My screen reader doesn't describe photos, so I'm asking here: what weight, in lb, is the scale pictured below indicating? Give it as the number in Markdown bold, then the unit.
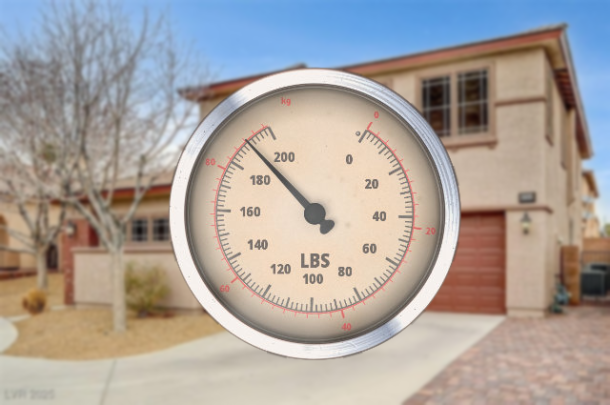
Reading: **190** lb
